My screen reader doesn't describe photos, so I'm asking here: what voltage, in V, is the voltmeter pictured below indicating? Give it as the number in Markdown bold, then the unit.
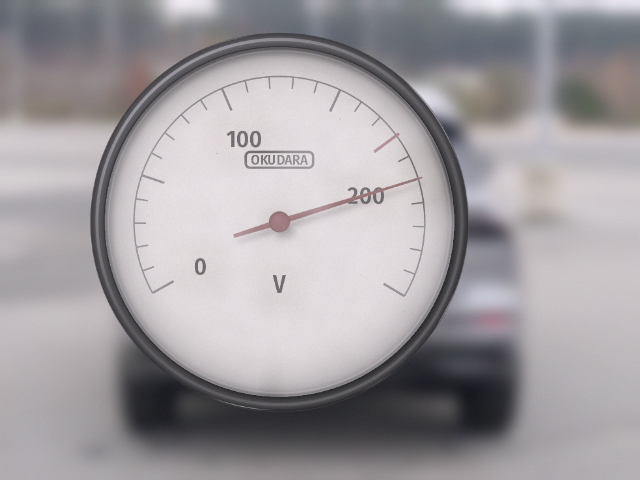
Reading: **200** V
